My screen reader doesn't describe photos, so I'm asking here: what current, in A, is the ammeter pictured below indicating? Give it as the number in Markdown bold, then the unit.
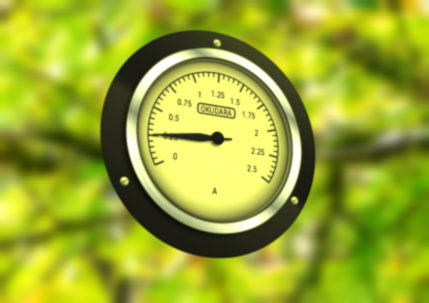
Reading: **0.25** A
